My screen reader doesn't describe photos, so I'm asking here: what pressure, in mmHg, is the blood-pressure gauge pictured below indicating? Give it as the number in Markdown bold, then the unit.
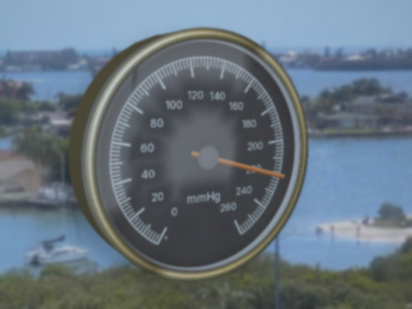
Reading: **220** mmHg
